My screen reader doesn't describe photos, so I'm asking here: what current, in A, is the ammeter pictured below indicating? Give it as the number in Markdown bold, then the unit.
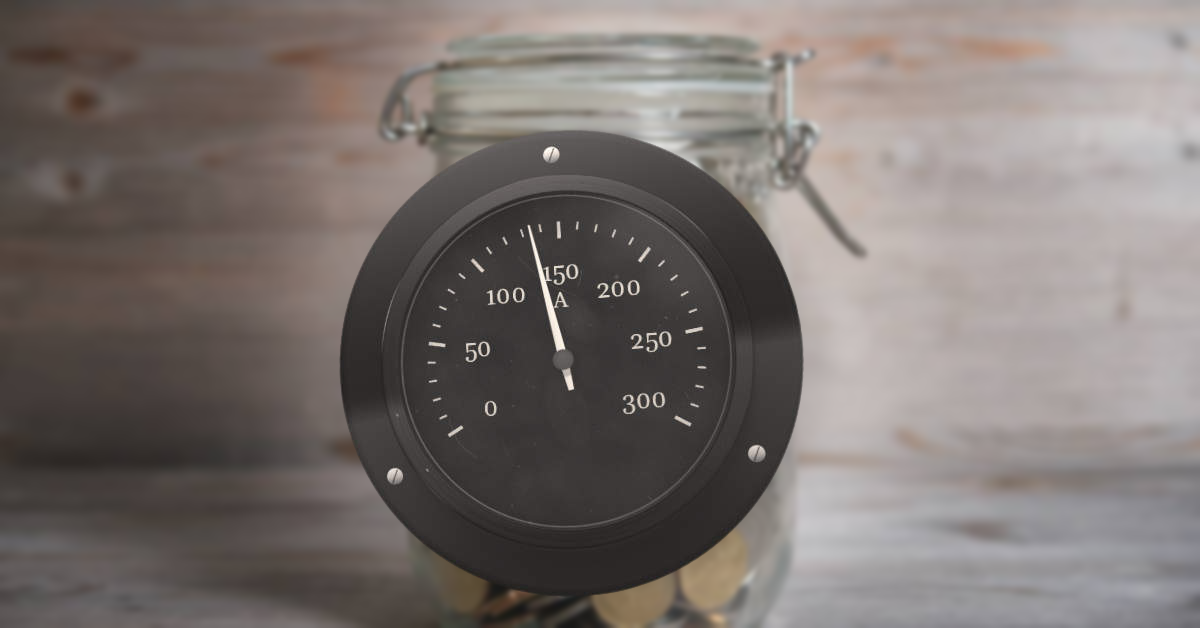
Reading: **135** A
